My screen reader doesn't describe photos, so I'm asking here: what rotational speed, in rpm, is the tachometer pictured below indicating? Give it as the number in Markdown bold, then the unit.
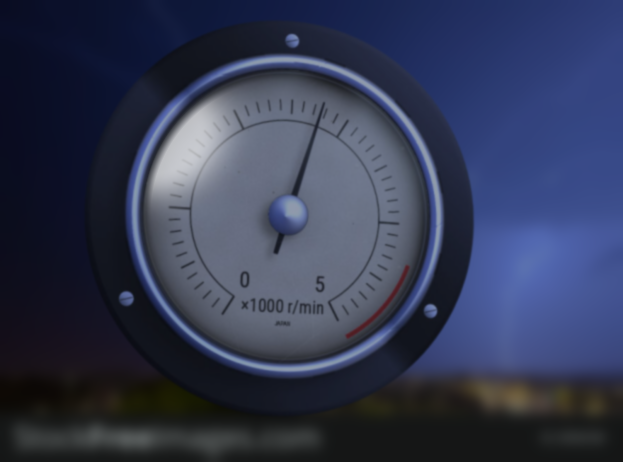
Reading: **2750** rpm
